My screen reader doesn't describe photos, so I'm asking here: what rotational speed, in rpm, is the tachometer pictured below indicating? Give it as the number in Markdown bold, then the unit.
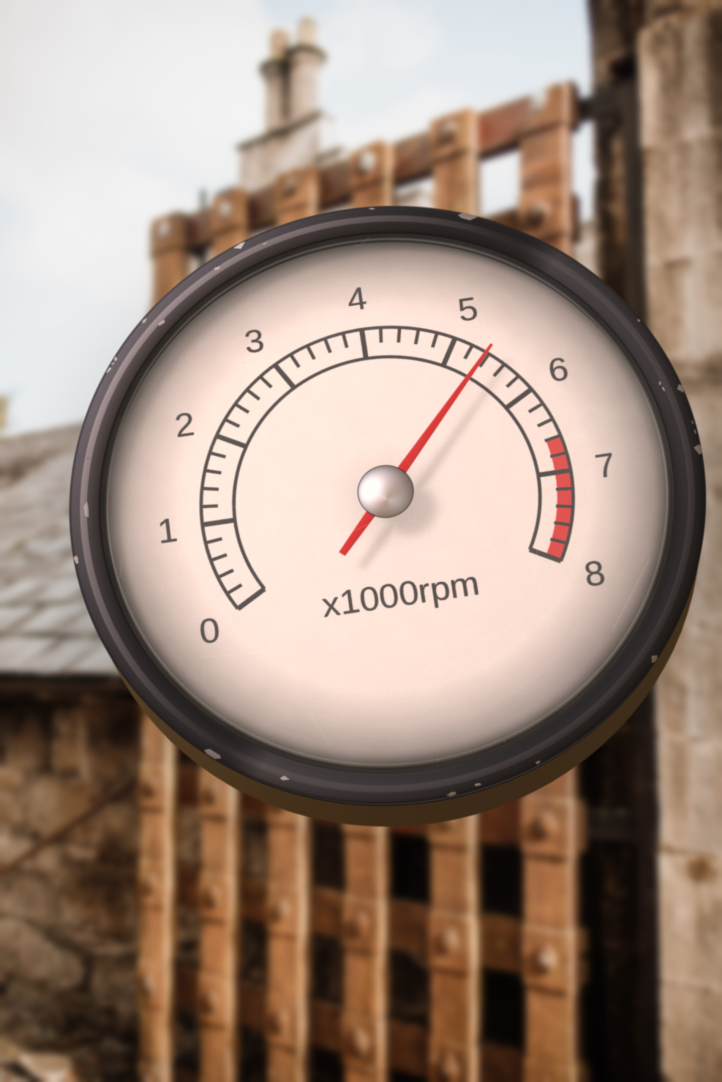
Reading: **5400** rpm
